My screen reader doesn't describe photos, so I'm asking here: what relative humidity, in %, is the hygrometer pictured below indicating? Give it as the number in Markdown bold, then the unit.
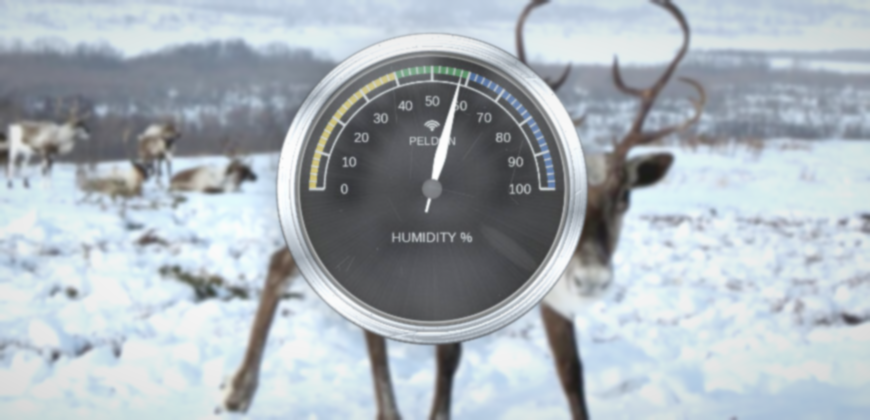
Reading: **58** %
